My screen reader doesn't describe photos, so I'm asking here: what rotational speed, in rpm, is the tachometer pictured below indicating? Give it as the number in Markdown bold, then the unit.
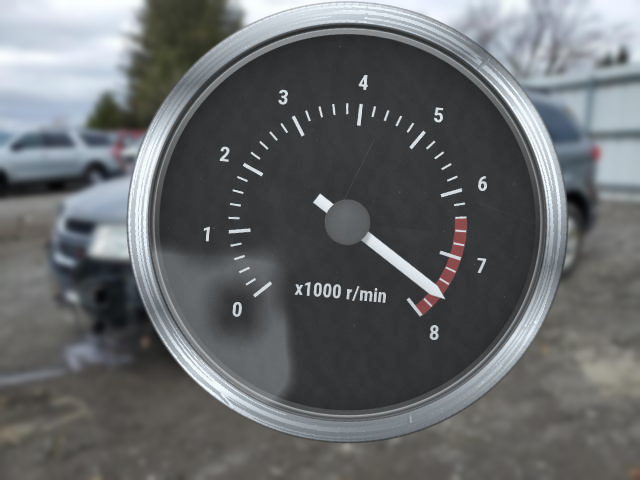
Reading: **7600** rpm
